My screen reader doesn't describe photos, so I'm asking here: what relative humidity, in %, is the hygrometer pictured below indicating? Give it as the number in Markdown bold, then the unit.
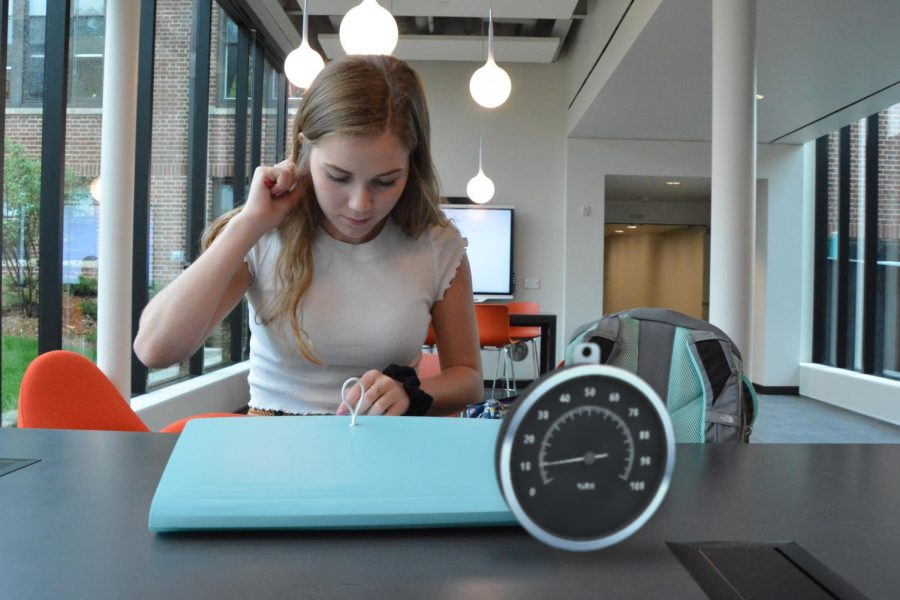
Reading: **10** %
